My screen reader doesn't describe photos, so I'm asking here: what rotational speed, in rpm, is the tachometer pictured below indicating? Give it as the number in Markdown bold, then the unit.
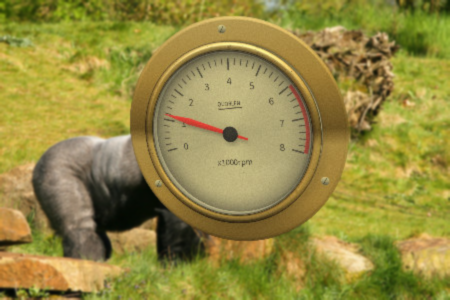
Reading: **1200** rpm
